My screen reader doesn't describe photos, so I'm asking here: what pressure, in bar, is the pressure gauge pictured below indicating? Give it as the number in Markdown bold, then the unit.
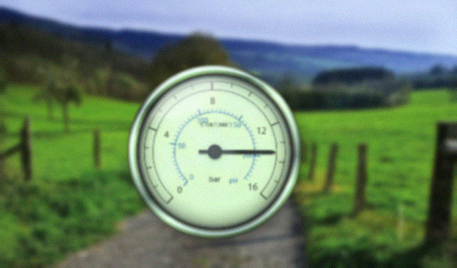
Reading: **13.5** bar
